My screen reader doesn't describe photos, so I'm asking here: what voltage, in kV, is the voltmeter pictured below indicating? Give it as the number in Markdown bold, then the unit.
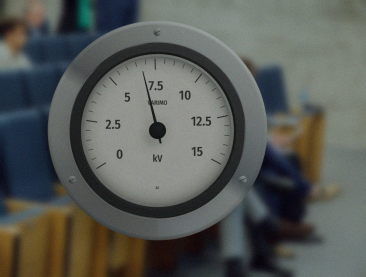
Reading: **6.75** kV
